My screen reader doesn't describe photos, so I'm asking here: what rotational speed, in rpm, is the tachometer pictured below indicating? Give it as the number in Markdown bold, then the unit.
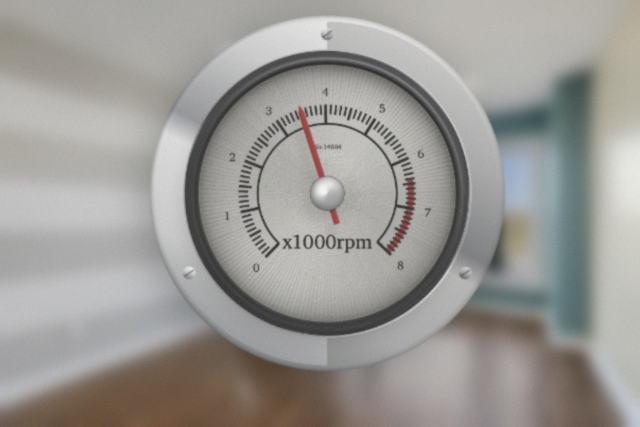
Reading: **3500** rpm
